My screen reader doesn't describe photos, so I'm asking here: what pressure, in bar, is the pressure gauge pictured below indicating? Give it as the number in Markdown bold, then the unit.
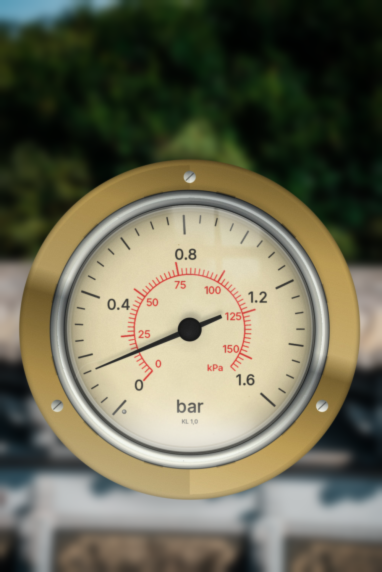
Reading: **0.15** bar
